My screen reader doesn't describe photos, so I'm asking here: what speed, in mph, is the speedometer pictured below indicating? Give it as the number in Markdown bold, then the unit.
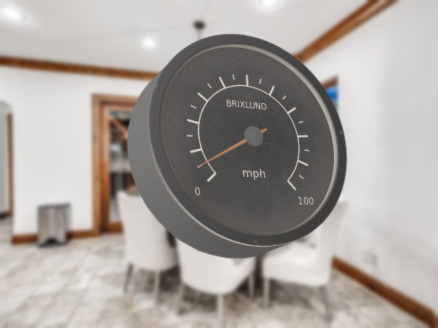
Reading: **5** mph
